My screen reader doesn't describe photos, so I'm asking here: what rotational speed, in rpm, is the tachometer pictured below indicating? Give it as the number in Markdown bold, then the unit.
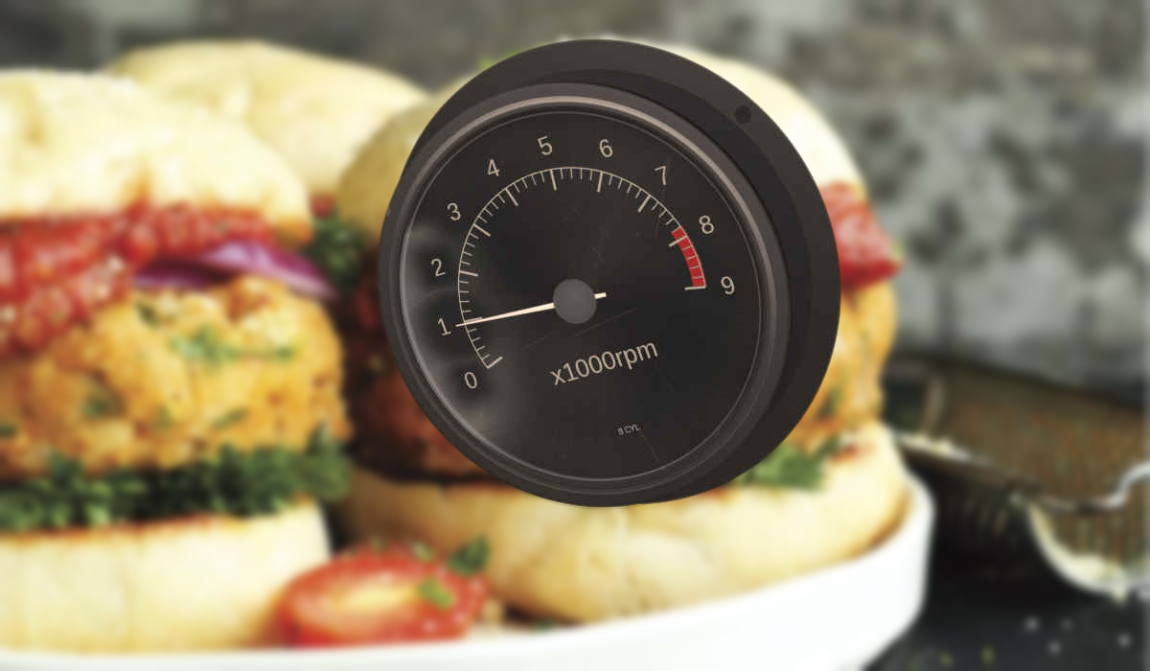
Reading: **1000** rpm
